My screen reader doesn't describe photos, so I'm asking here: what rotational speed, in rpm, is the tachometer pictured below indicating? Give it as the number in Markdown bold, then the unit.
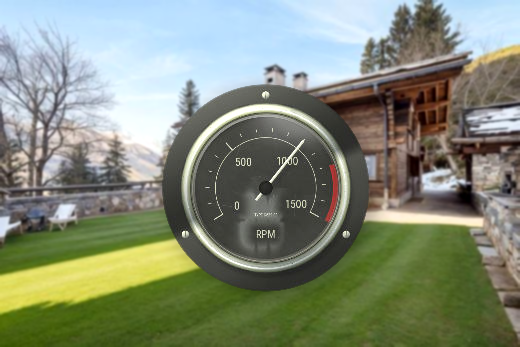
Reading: **1000** rpm
